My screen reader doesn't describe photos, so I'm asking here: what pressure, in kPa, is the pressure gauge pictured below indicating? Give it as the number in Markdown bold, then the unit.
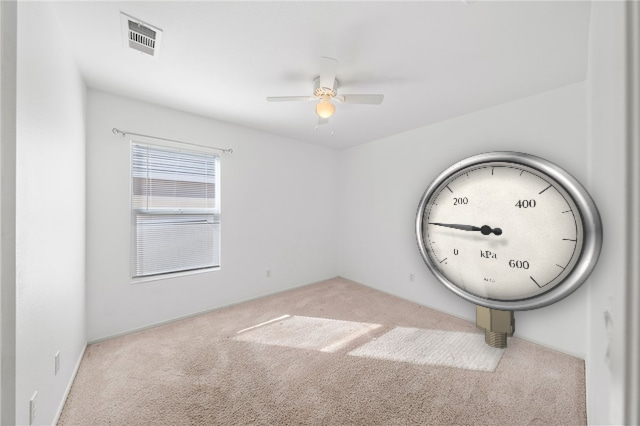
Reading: **100** kPa
